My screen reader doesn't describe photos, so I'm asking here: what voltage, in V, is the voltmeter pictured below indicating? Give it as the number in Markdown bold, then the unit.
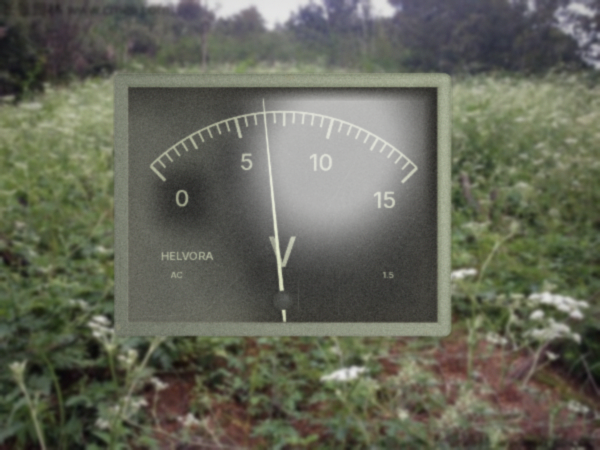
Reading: **6.5** V
